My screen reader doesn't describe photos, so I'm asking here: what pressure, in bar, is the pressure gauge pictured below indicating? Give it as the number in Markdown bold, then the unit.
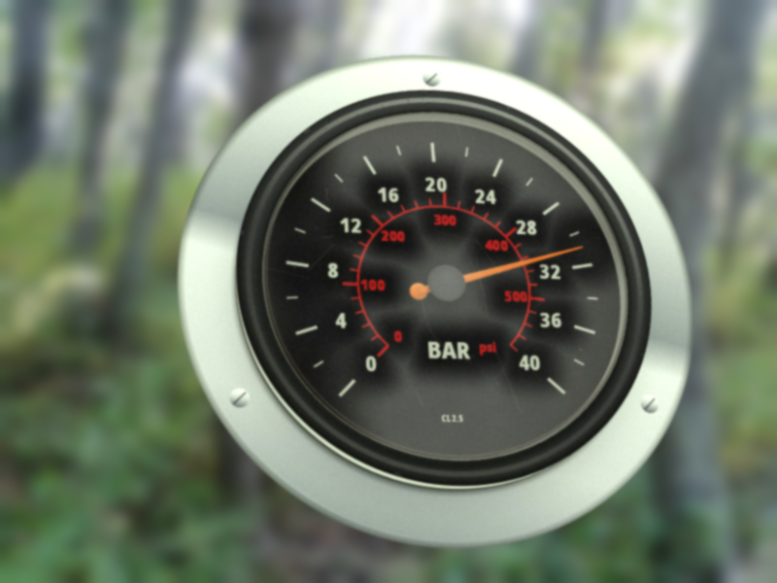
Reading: **31** bar
